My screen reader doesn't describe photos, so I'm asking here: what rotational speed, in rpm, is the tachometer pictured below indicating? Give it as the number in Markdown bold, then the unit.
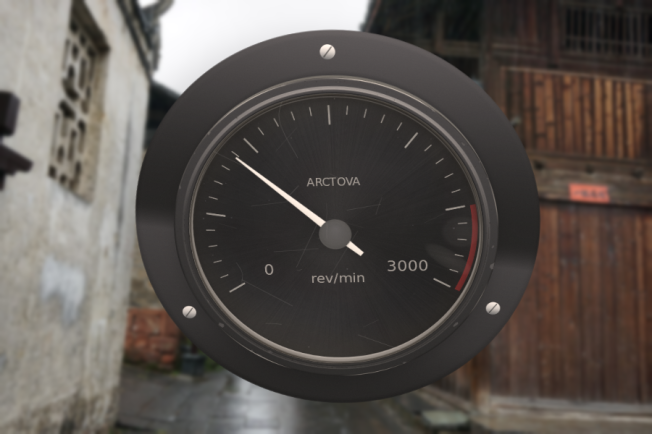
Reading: **900** rpm
